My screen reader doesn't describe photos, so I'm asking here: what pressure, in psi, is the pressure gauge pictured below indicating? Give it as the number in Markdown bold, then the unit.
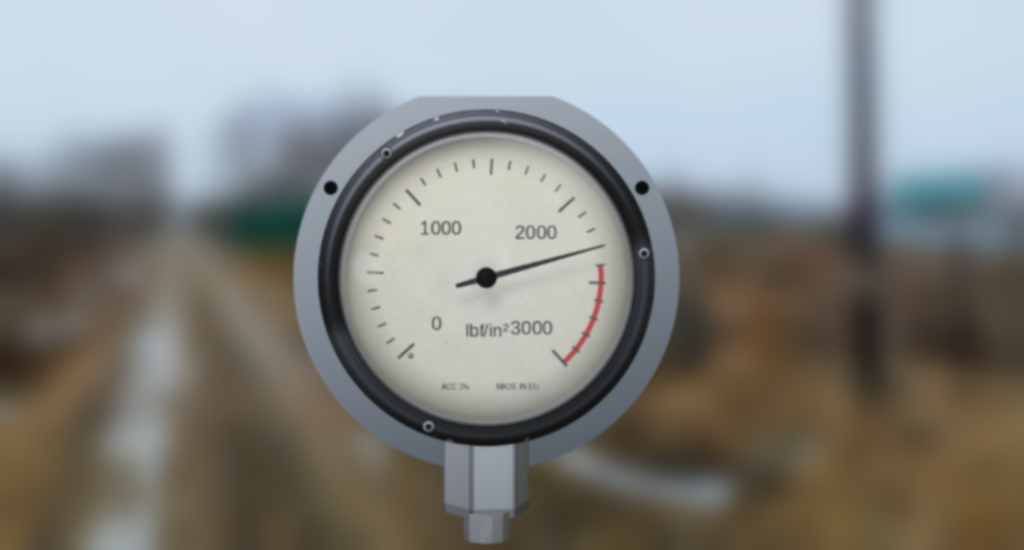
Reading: **2300** psi
